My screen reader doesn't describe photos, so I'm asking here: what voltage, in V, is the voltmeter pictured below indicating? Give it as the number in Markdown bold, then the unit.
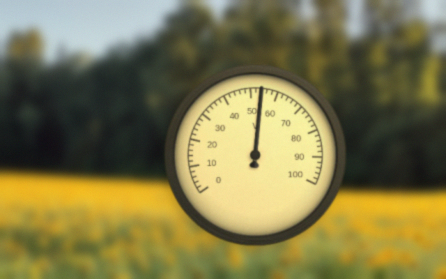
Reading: **54** V
